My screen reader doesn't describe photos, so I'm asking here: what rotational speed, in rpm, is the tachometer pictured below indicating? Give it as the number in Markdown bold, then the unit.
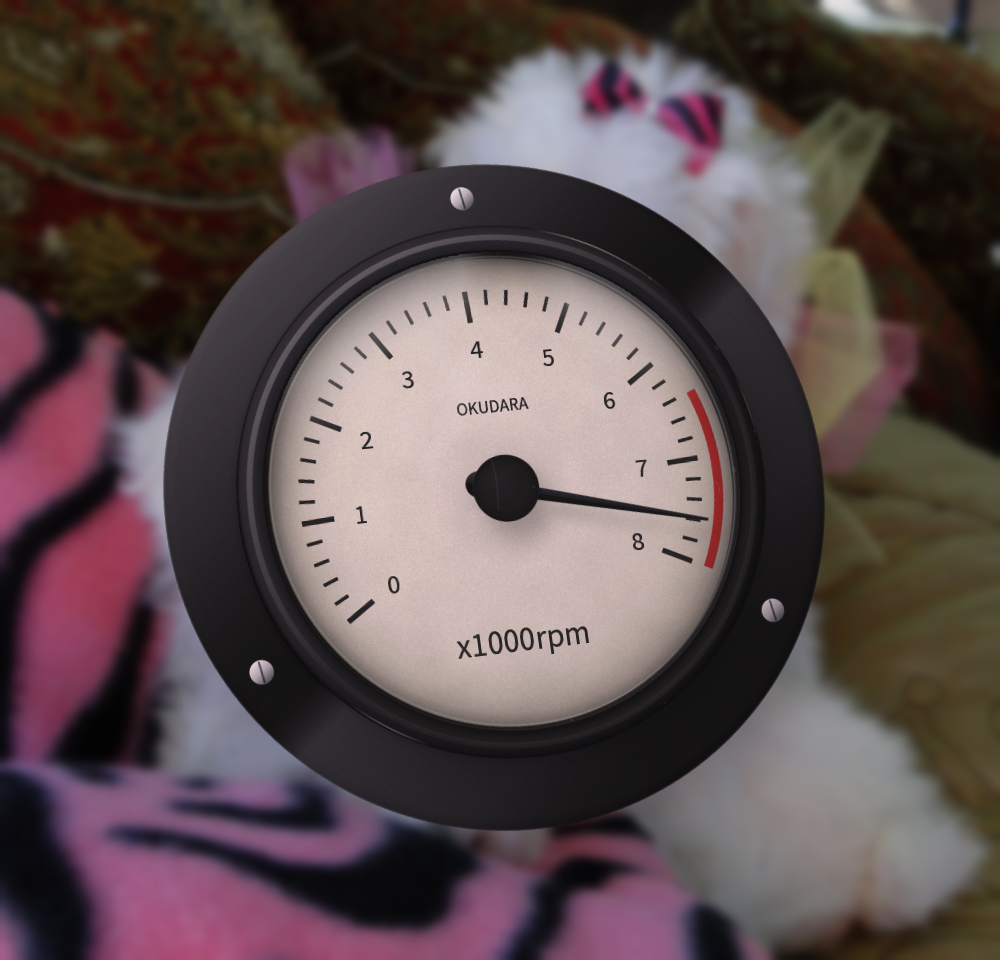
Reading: **7600** rpm
